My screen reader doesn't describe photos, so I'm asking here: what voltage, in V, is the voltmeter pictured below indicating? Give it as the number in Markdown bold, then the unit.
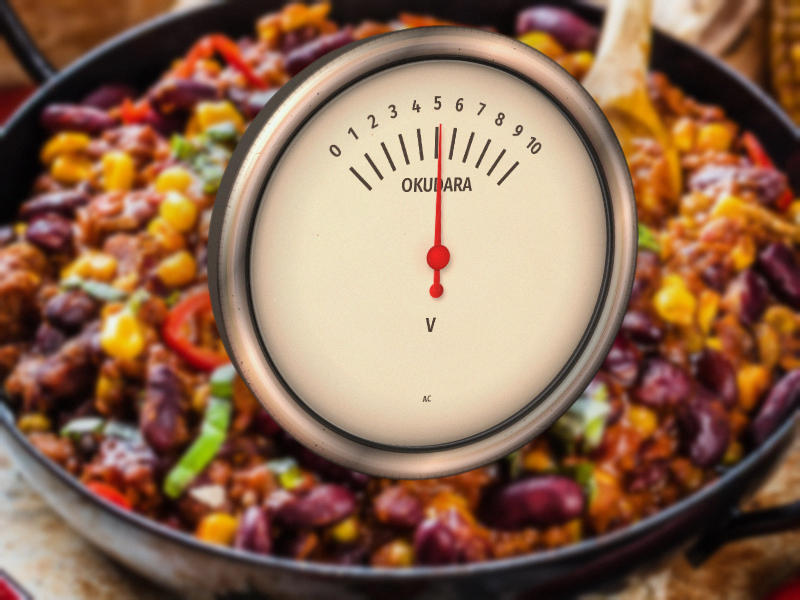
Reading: **5** V
